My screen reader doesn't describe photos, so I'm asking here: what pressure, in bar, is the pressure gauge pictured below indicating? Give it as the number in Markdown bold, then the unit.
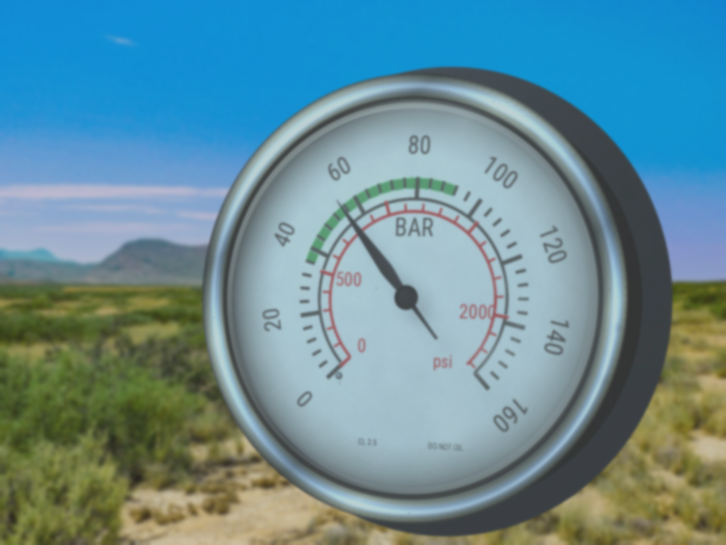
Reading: **56** bar
